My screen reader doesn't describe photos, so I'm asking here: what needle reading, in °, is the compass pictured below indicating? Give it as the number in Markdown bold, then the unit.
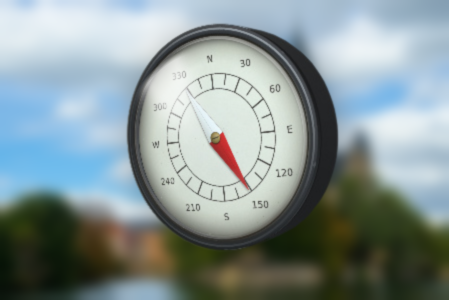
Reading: **150** °
